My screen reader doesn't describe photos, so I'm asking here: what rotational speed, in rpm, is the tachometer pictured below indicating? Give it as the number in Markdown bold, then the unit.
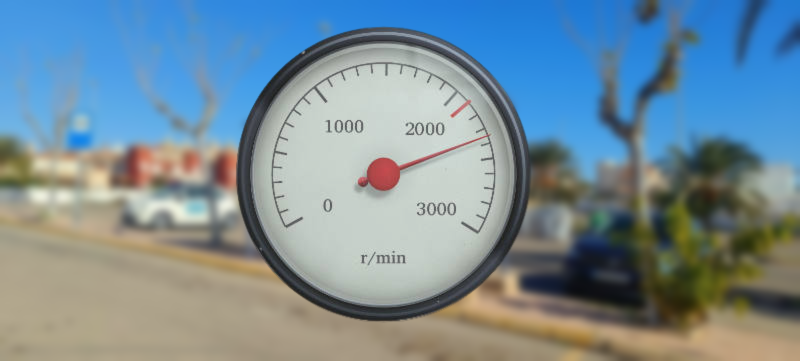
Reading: **2350** rpm
